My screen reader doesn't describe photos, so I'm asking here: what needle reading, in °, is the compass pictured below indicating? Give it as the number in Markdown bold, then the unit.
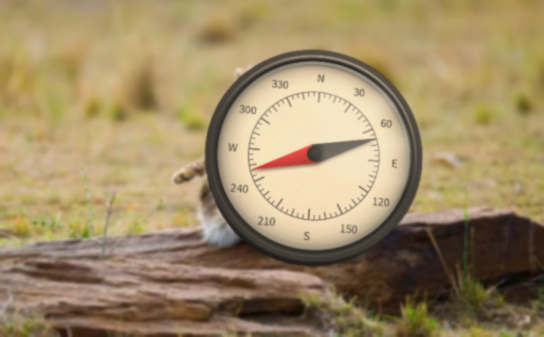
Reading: **250** °
